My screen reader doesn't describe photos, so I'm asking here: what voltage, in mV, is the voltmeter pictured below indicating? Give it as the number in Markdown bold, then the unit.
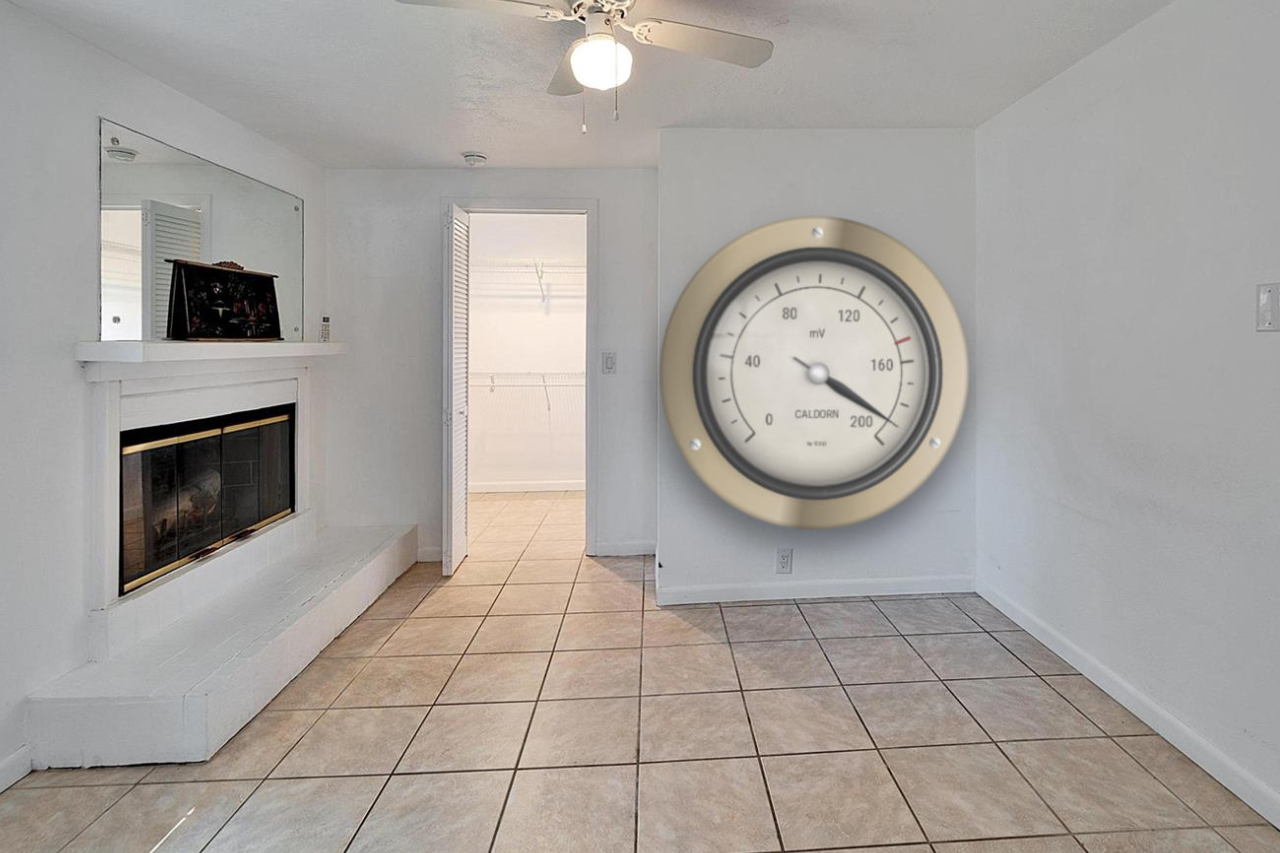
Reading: **190** mV
